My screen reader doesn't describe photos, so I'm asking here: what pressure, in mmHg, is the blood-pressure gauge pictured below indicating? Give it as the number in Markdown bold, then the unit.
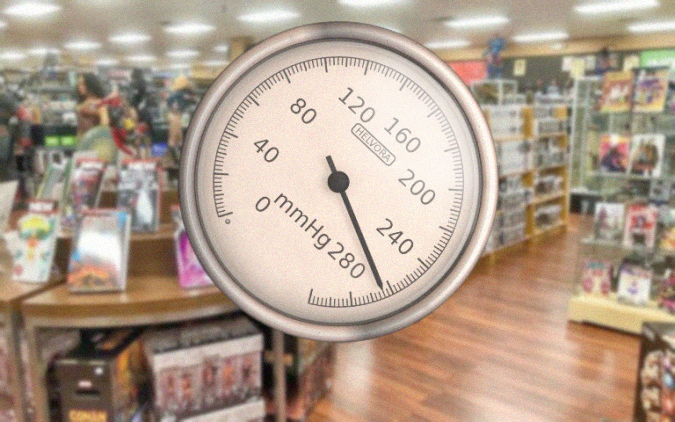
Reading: **264** mmHg
